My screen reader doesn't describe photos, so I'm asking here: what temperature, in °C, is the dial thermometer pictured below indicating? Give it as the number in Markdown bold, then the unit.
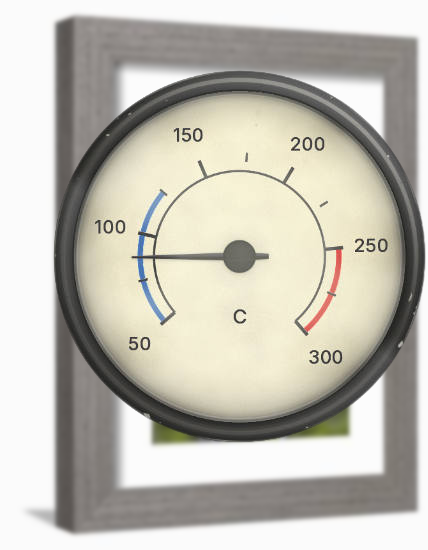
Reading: **87.5** °C
